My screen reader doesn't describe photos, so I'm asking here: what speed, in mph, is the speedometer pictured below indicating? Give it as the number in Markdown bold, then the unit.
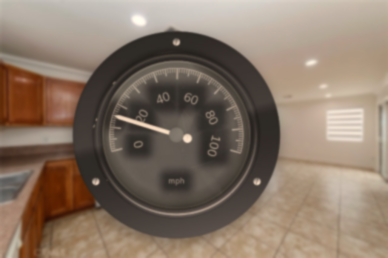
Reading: **15** mph
